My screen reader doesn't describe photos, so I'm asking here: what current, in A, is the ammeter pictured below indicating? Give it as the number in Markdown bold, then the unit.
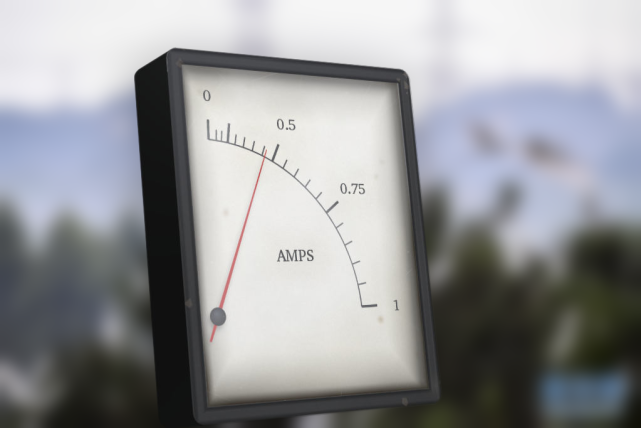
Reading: **0.45** A
